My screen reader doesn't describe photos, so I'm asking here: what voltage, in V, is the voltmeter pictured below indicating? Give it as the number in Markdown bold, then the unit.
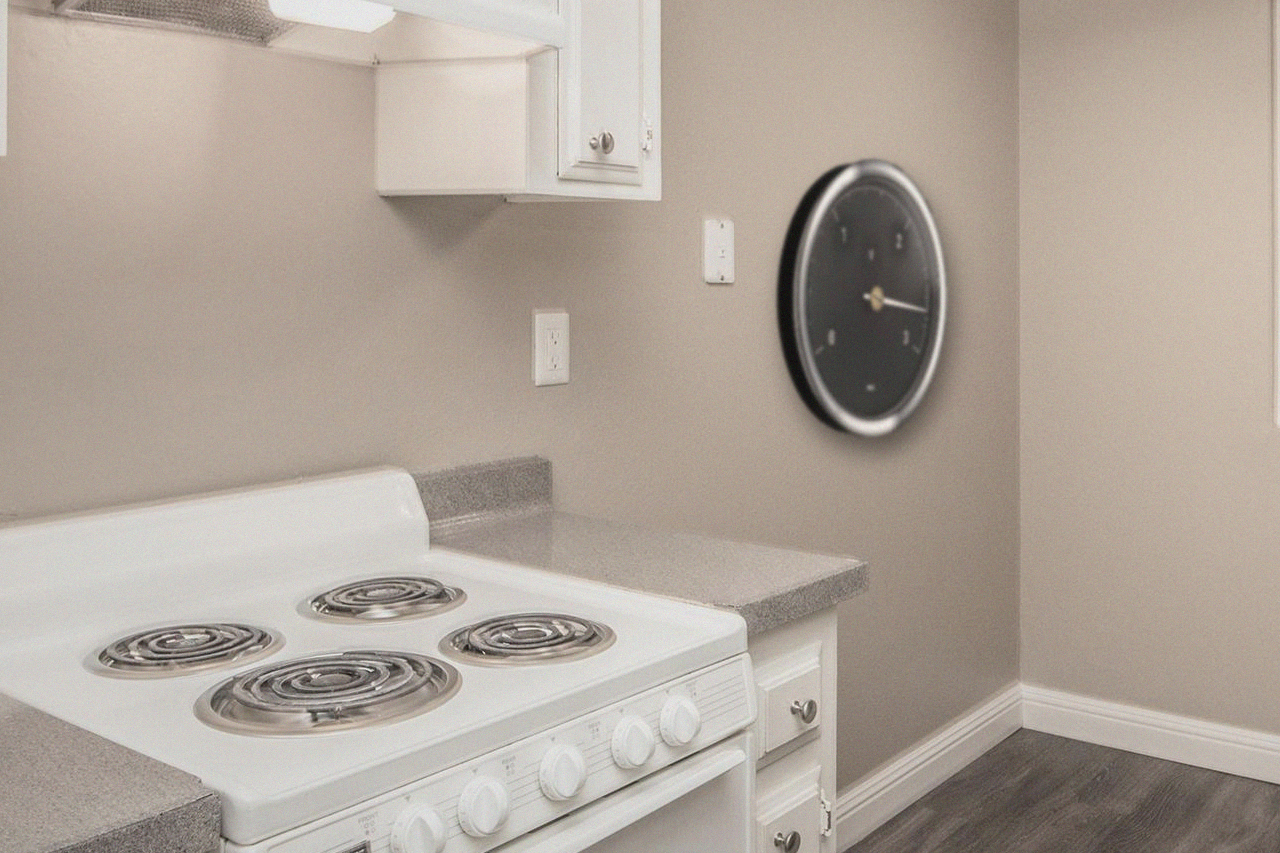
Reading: **2.7** V
